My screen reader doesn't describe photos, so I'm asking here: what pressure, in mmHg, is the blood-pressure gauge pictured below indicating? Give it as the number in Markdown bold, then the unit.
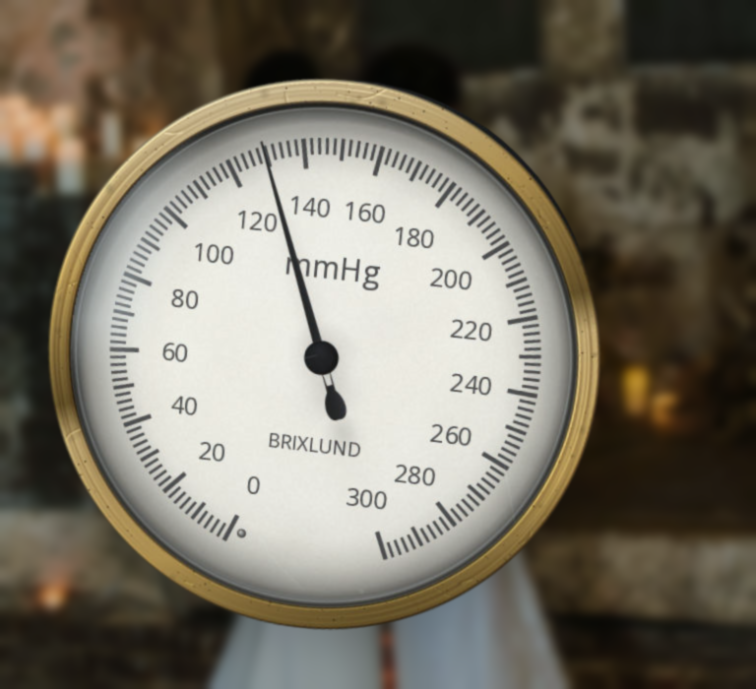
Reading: **130** mmHg
